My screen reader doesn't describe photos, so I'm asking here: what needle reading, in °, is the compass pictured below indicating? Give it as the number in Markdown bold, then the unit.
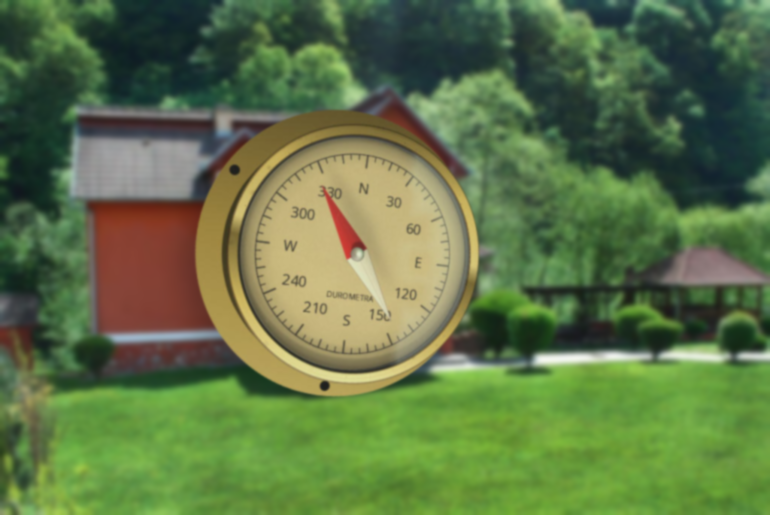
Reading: **325** °
